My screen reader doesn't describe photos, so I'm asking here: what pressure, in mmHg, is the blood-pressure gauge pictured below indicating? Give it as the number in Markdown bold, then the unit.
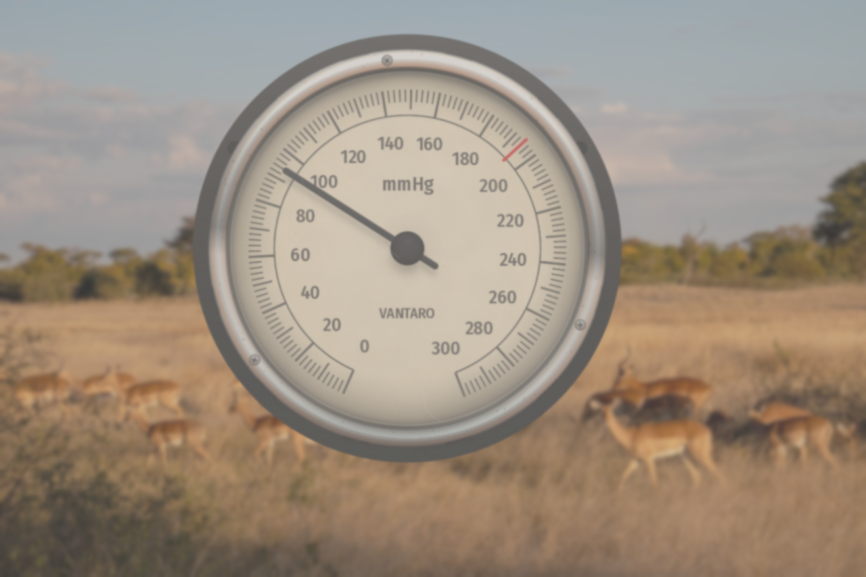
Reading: **94** mmHg
